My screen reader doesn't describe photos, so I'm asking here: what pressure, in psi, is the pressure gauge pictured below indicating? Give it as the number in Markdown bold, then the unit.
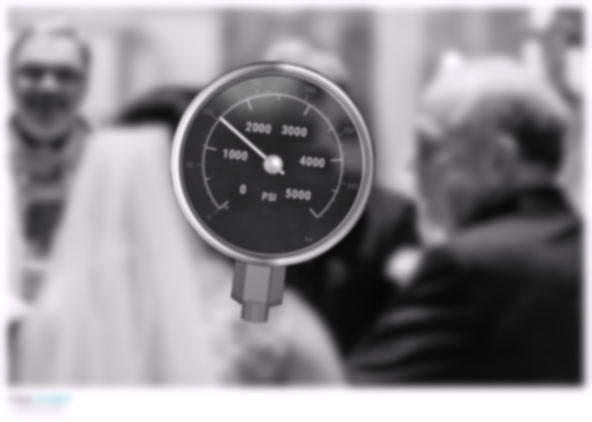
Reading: **1500** psi
